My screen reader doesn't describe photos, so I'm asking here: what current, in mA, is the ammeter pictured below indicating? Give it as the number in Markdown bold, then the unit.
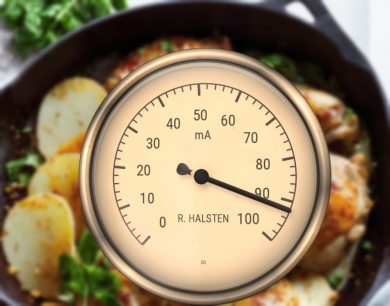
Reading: **92** mA
